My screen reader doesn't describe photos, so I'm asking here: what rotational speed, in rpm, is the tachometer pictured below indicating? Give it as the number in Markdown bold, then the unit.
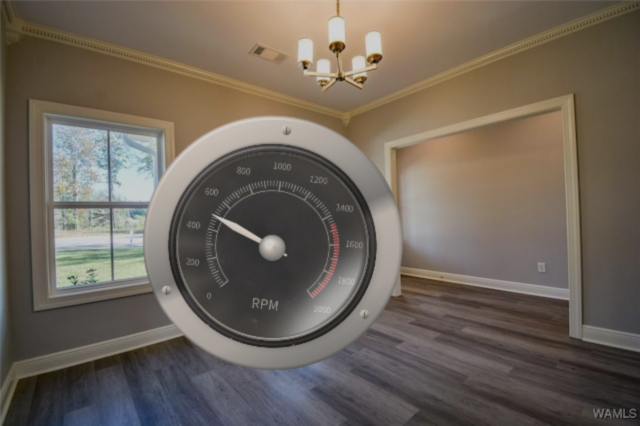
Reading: **500** rpm
